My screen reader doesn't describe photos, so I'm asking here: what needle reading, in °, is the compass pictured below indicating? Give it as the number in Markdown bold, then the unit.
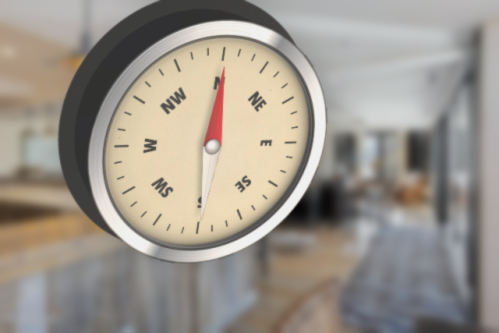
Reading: **0** °
